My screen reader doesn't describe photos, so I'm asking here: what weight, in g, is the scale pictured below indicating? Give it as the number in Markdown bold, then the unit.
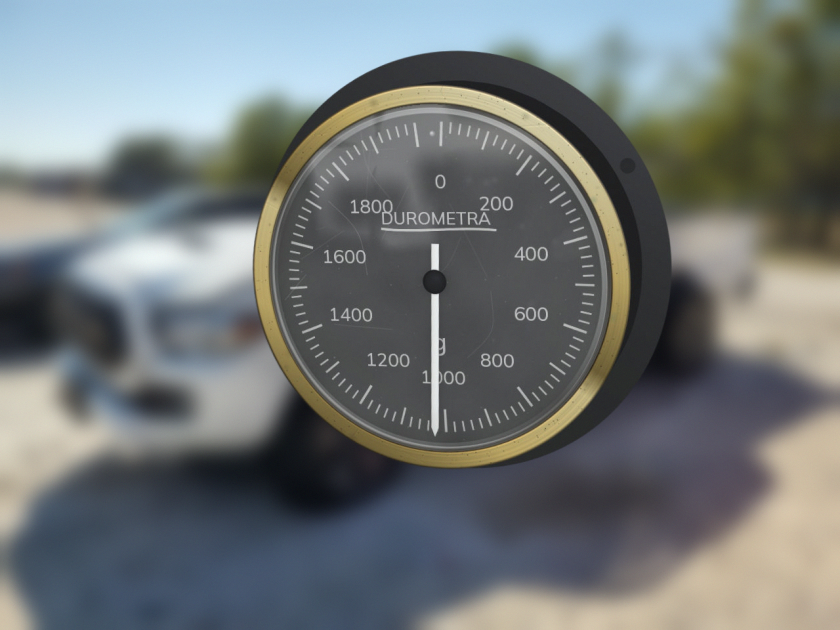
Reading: **1020** g
